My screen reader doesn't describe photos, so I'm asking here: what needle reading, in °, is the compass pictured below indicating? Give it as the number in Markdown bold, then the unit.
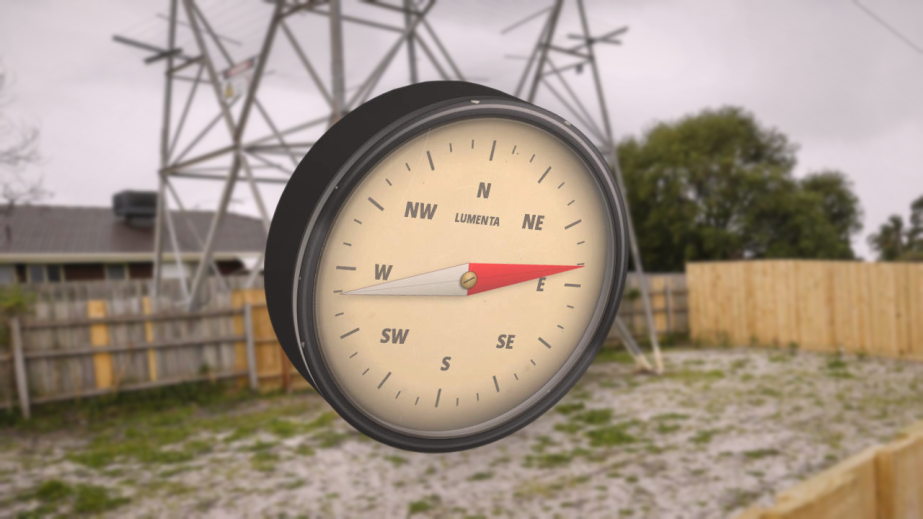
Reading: **80** °
